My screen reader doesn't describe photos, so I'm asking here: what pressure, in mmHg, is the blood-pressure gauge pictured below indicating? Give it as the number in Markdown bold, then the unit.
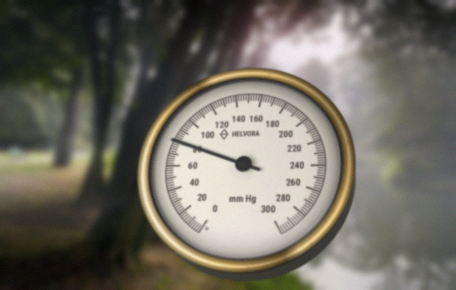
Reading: **80** mmHg
